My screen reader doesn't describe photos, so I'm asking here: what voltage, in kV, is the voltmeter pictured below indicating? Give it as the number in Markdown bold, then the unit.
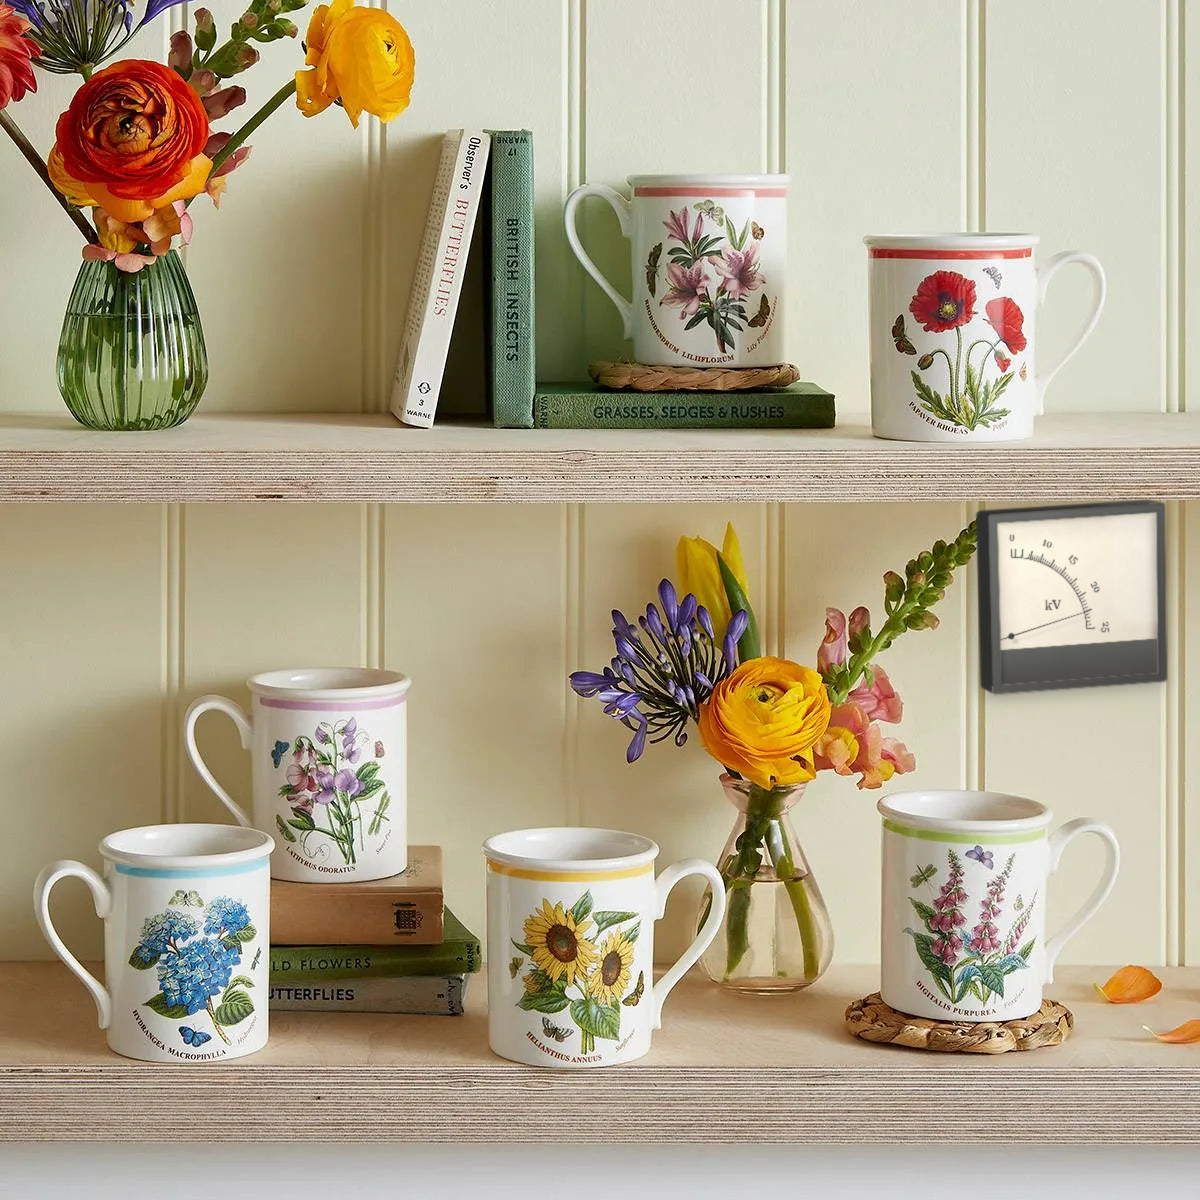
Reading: **22.5** kV
